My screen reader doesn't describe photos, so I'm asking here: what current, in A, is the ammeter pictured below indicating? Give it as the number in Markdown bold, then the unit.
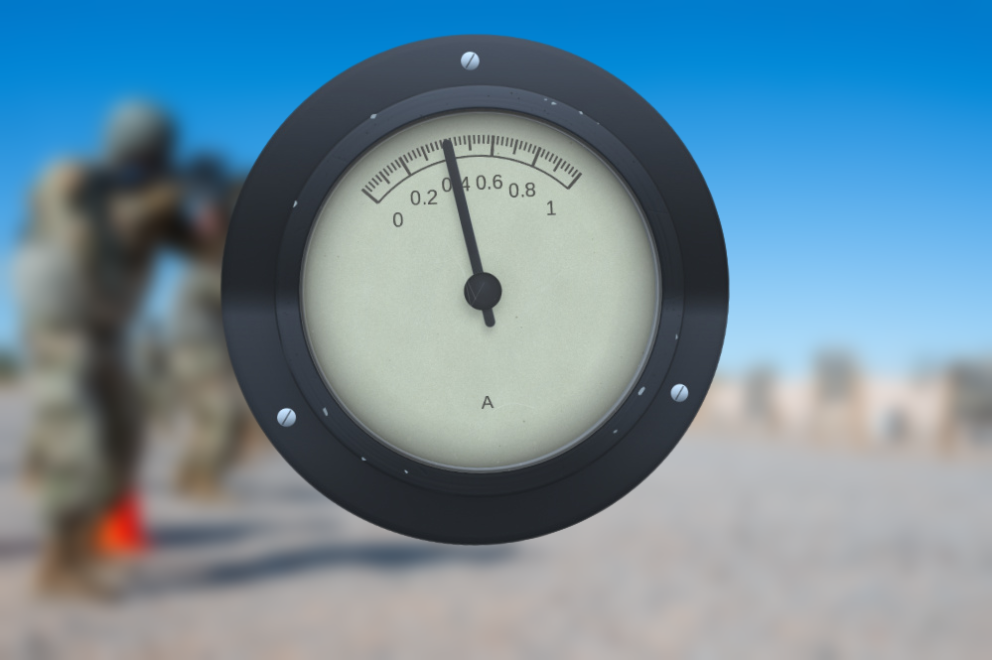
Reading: **0.4** A
